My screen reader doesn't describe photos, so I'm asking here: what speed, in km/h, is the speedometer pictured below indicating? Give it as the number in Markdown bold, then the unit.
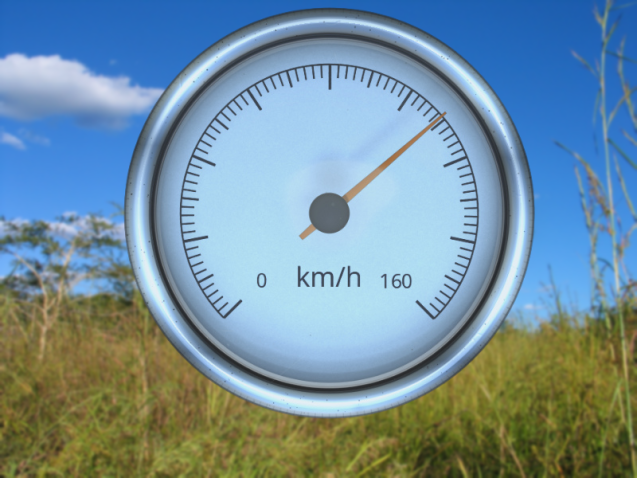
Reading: **109** km/h
